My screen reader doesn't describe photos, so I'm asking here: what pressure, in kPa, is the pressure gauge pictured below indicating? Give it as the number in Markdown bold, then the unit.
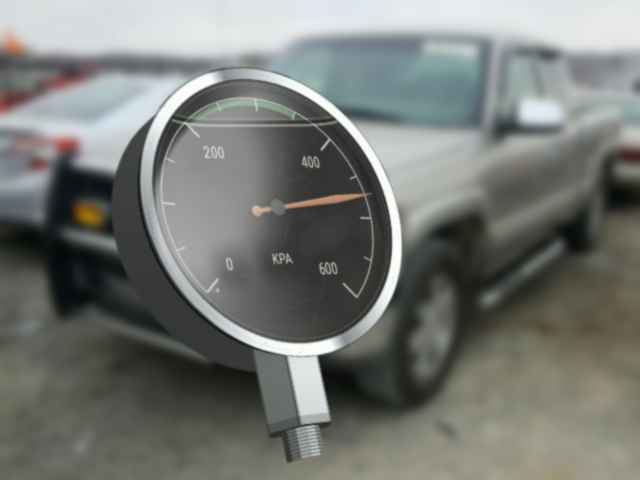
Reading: **475** kPa
